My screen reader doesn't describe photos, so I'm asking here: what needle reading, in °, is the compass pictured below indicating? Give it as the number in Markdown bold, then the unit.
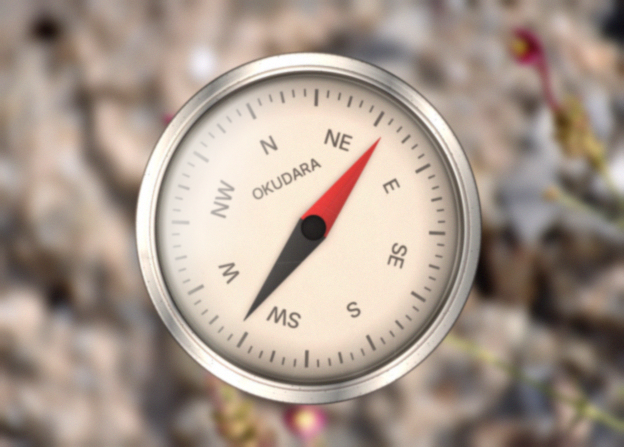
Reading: **65** °
